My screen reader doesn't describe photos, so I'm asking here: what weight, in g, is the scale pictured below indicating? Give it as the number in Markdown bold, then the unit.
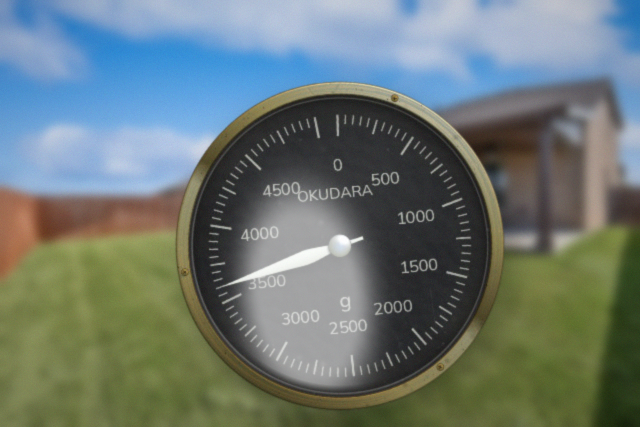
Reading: **3600** g
